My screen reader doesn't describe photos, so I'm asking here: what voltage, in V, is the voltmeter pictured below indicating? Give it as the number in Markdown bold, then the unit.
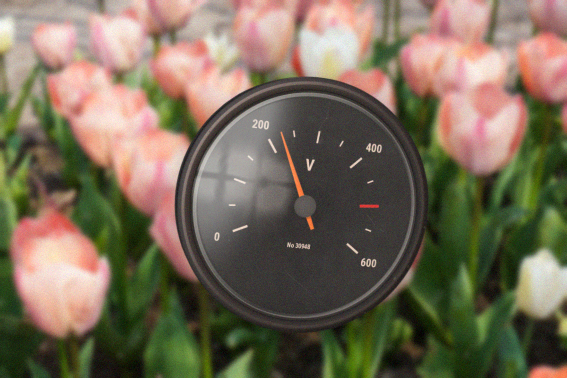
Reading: **225** V
